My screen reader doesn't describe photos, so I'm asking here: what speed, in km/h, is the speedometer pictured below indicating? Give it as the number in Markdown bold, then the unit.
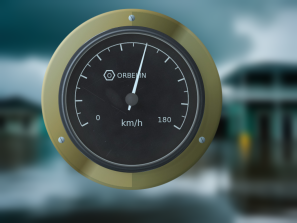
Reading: **100** km/h
